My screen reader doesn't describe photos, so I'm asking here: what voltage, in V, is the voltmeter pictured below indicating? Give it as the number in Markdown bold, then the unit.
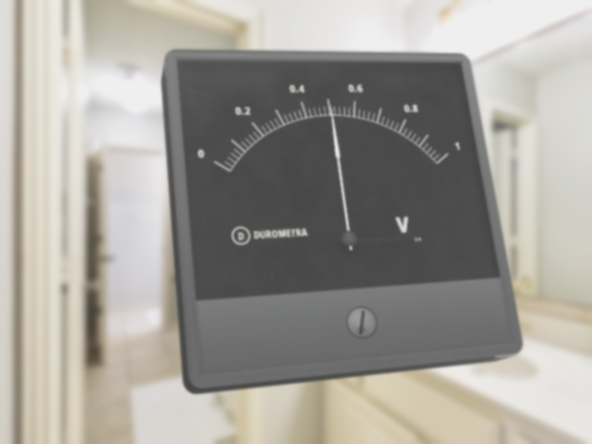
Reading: **0.5** V
